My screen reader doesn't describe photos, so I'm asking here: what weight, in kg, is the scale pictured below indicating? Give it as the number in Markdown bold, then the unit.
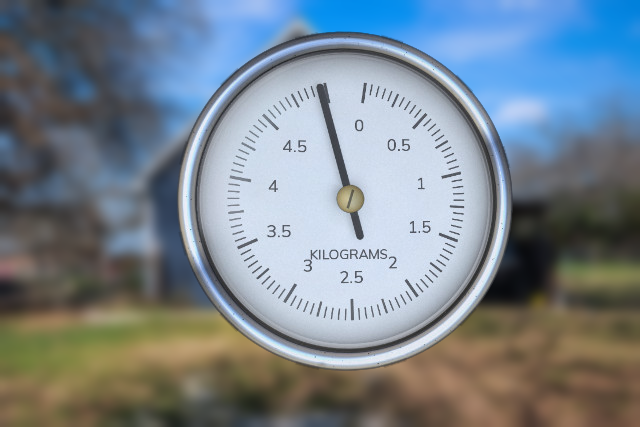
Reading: **4.95** kg
